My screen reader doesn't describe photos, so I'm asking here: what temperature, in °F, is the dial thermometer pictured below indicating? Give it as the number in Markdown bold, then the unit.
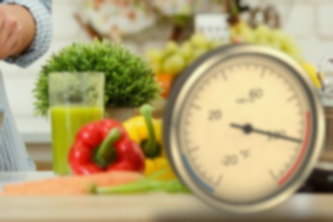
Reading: **100** °F
